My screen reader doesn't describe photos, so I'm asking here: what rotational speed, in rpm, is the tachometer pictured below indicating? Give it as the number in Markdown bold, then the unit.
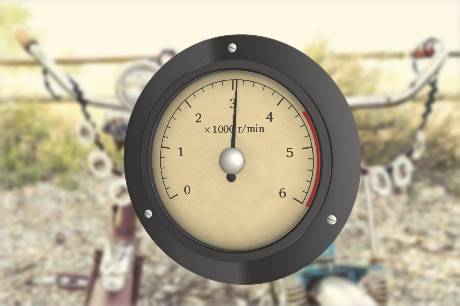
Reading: **3100** rpm
